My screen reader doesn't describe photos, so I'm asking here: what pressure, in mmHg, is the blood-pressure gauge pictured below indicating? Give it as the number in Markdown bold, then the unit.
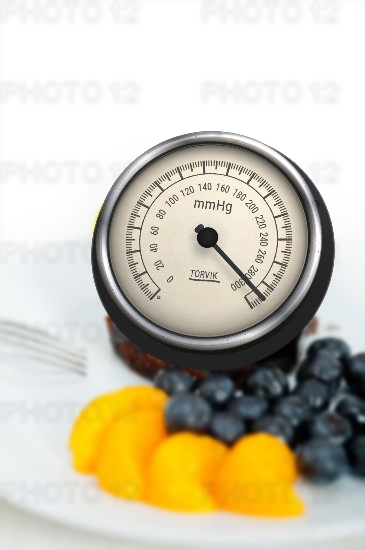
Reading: **290** mmHg
